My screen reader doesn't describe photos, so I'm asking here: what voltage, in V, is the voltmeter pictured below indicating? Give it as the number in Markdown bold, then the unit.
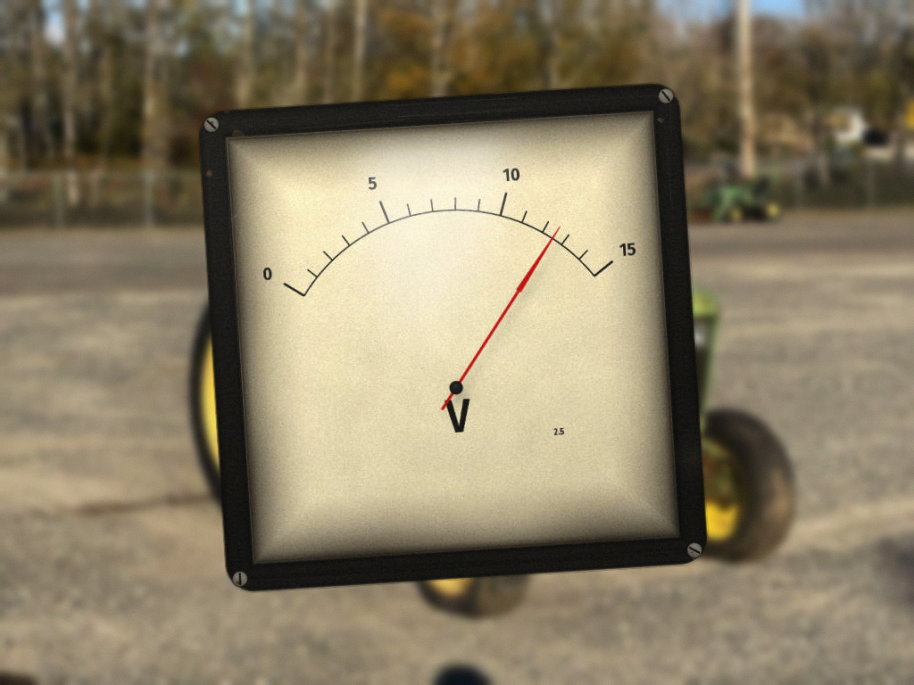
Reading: **12.5** V
